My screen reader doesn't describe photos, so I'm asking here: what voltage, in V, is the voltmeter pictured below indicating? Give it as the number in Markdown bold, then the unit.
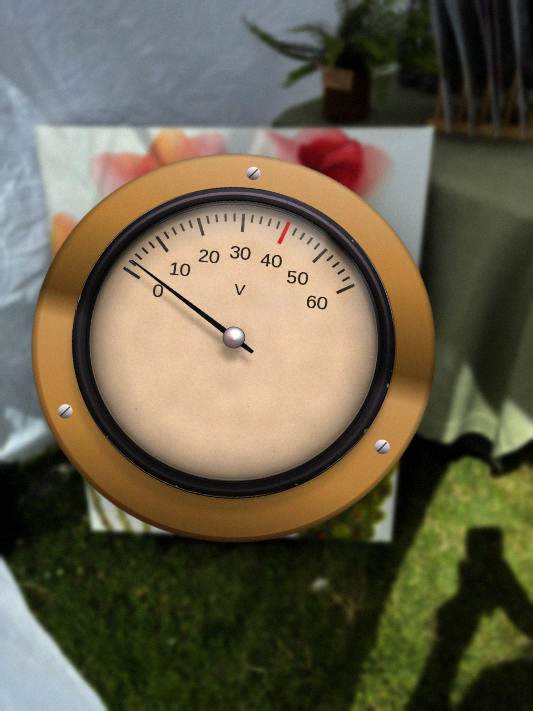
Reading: **2** V
